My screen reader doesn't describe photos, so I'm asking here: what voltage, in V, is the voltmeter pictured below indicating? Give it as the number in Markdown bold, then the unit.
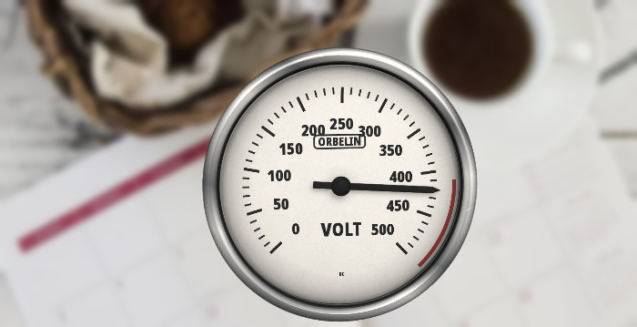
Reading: **420** V
